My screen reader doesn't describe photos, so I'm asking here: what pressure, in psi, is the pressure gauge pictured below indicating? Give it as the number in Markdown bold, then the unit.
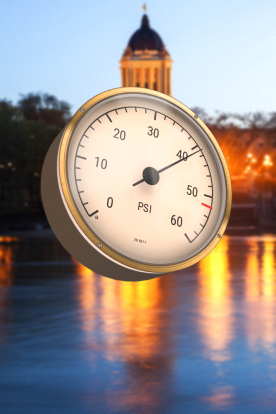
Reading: **41** psi
